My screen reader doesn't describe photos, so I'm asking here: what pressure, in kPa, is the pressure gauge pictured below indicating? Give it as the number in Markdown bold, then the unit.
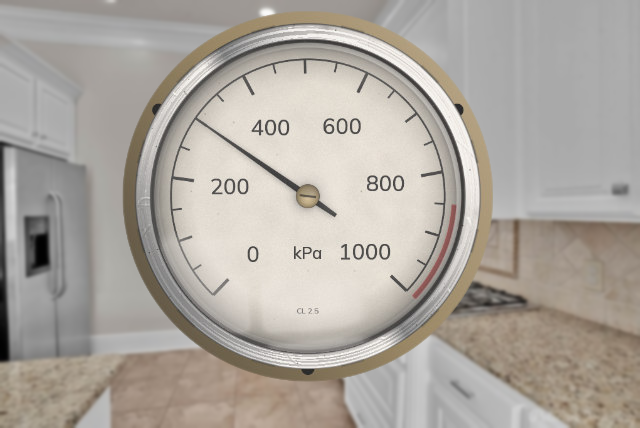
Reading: **300** kPa
